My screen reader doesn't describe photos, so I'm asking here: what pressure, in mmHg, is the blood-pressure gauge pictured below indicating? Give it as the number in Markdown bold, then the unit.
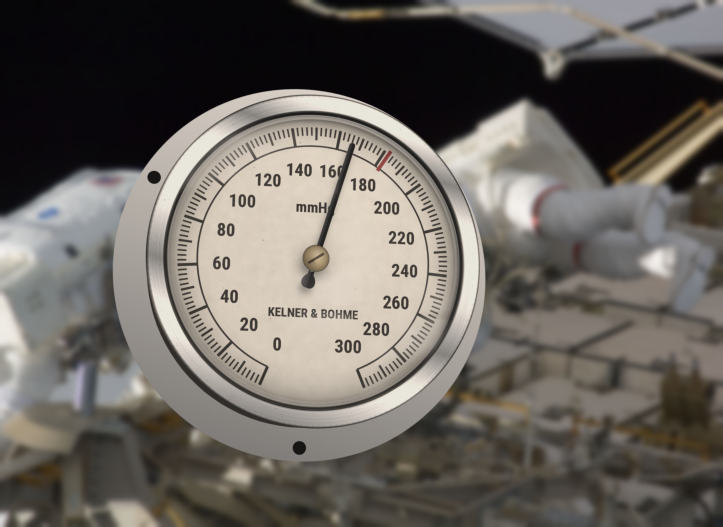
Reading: **166** mmHg
